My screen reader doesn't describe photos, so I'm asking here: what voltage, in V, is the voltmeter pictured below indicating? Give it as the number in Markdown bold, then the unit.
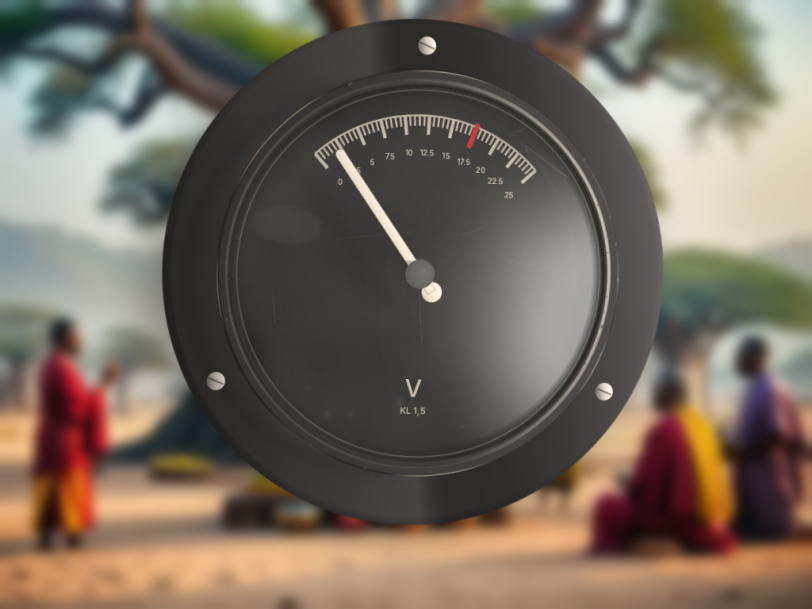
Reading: **2** V
